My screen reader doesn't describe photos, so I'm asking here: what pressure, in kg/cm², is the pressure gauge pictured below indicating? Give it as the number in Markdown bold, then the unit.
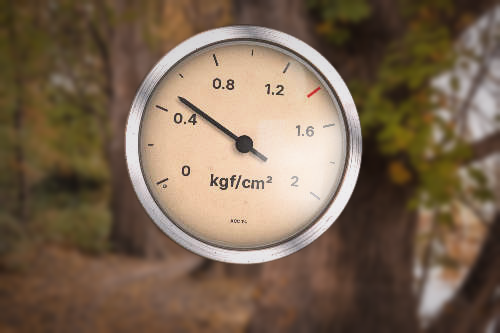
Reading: **0.5** kg/cm²
